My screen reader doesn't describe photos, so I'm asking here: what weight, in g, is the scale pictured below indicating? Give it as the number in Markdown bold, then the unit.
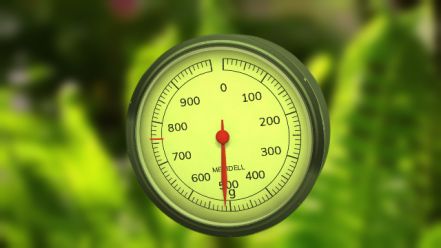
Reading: **510** g
